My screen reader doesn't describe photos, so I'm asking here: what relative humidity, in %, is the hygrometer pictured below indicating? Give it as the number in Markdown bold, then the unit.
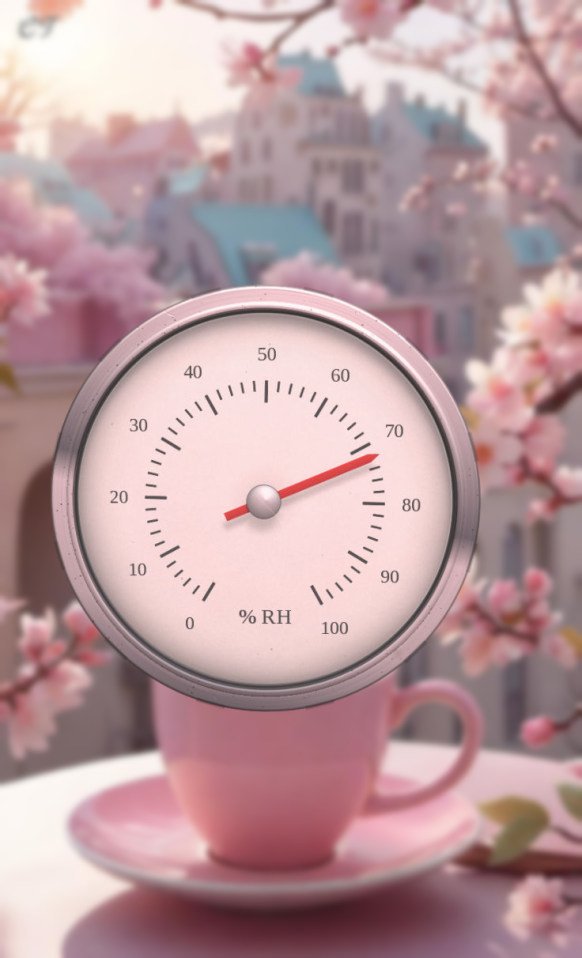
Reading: **72** %
